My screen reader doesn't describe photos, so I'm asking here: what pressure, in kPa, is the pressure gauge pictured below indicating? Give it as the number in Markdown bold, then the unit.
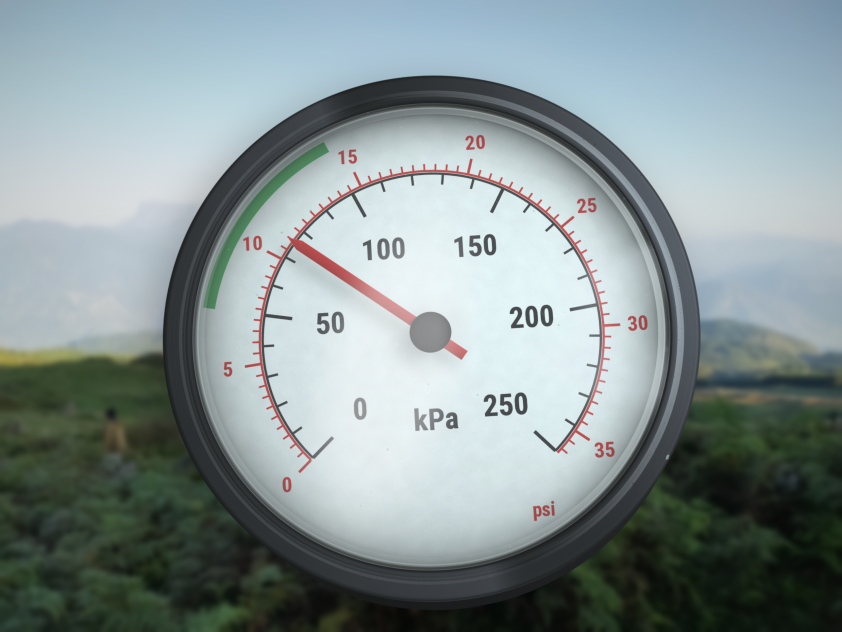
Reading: **75** kPa
